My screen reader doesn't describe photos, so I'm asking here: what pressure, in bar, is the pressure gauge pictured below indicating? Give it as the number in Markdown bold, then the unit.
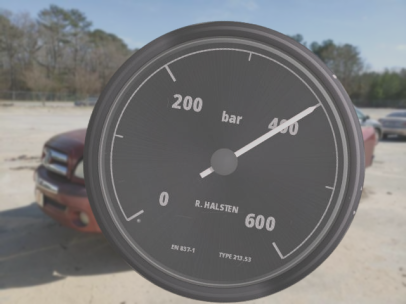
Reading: **400** bar
